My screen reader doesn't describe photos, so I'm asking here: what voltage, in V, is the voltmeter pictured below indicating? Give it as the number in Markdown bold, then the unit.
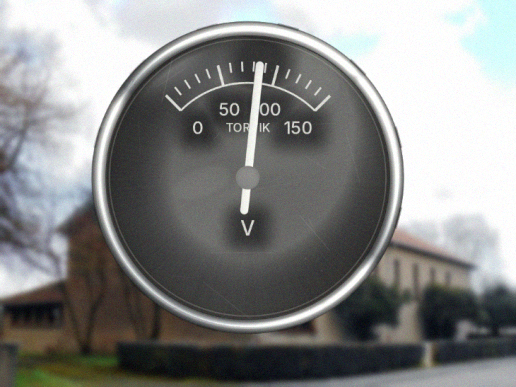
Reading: **85** V
